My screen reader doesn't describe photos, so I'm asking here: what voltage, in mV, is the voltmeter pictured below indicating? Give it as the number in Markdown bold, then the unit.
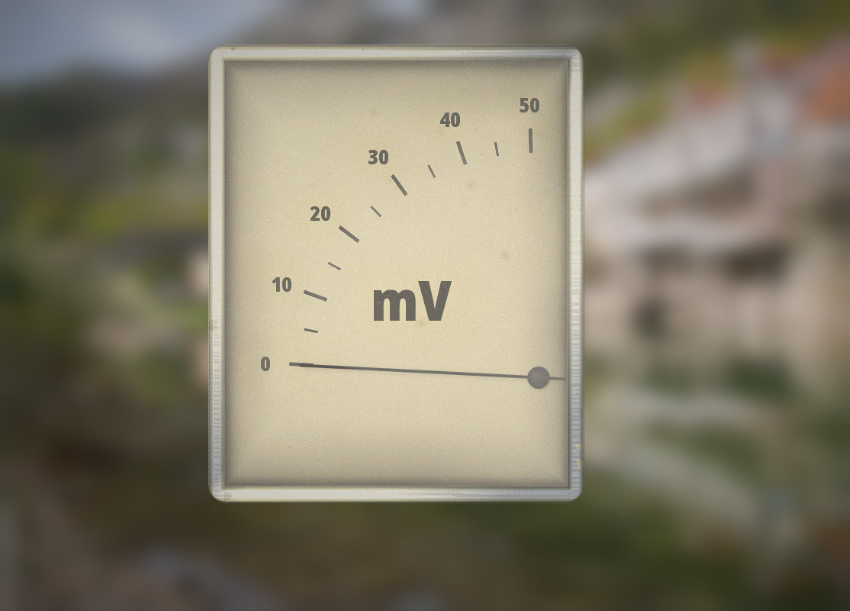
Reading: **0** mV
